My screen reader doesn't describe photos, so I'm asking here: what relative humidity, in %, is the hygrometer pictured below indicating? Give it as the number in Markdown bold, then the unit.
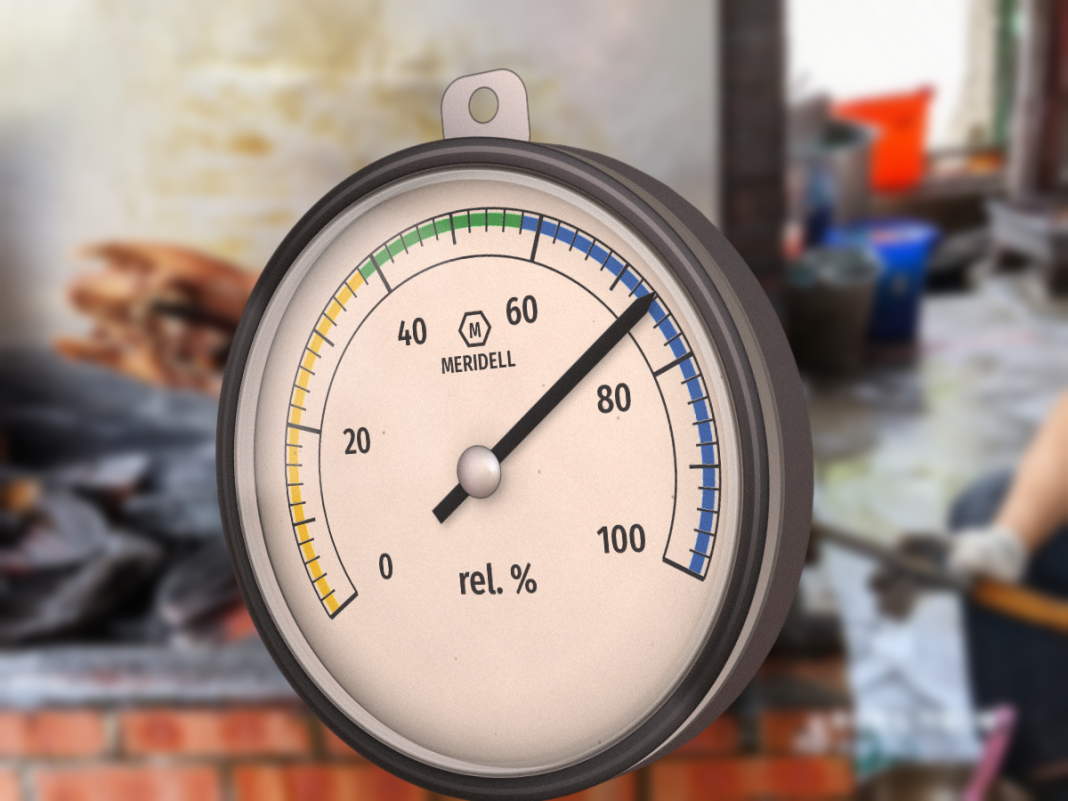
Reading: **74** %
